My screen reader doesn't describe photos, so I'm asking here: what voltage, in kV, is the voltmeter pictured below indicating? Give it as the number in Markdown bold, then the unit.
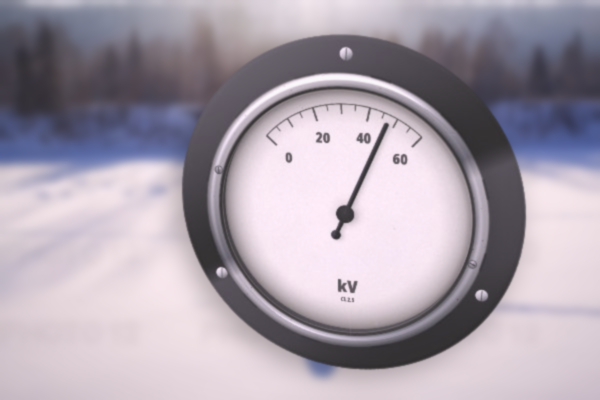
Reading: **47.5** kV
